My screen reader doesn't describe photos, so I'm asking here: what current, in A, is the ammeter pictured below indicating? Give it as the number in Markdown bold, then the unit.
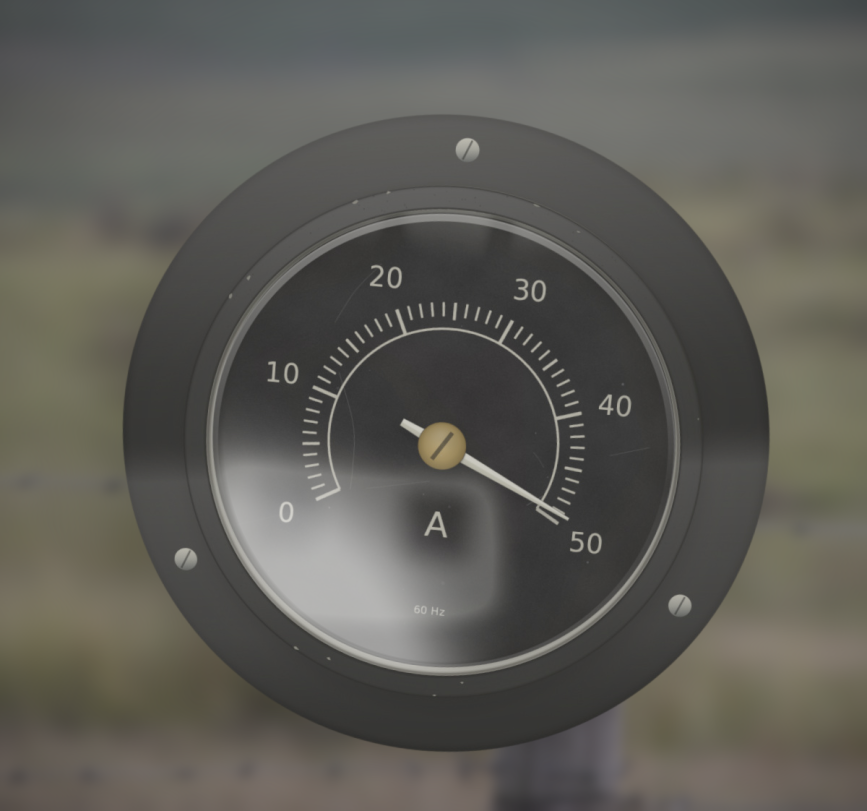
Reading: **49** A
